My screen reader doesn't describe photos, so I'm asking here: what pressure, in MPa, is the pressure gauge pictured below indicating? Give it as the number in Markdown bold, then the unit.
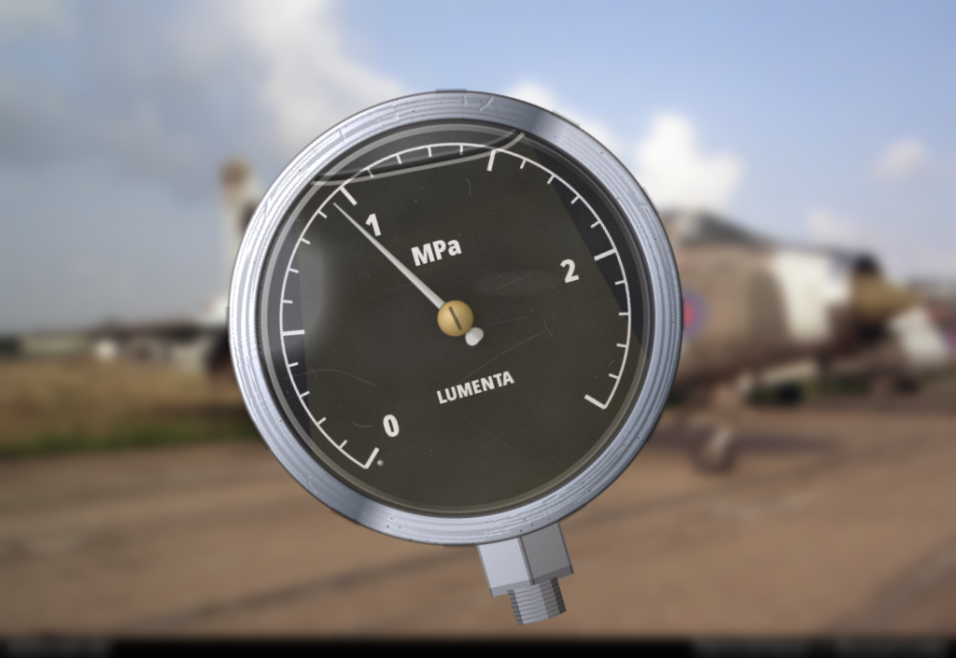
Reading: **0.95** MPa
